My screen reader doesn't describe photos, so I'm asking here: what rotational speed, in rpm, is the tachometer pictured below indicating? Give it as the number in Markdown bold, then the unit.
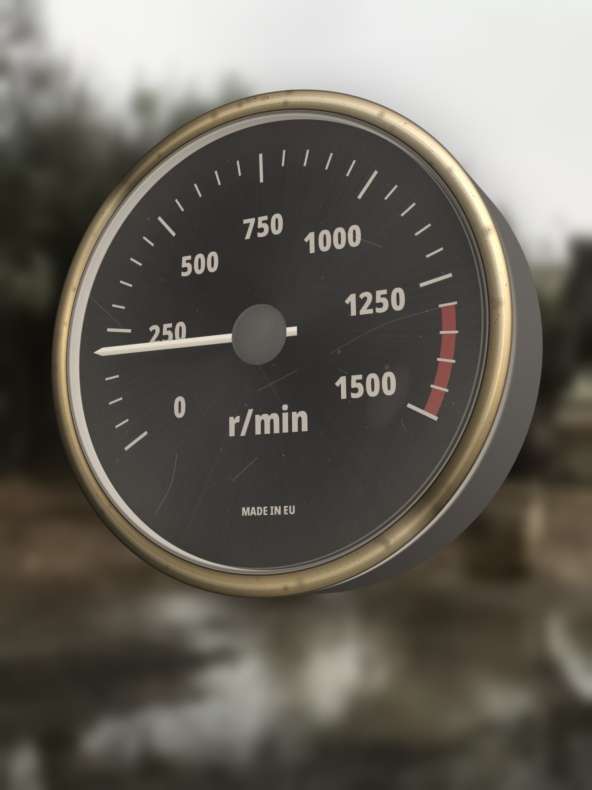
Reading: **200** rpm
